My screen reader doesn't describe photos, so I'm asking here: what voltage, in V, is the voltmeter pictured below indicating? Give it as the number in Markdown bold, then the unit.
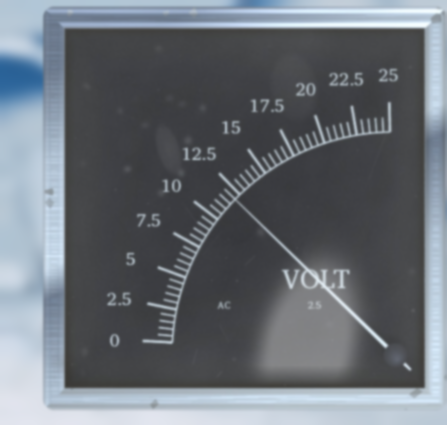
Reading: **12** V
